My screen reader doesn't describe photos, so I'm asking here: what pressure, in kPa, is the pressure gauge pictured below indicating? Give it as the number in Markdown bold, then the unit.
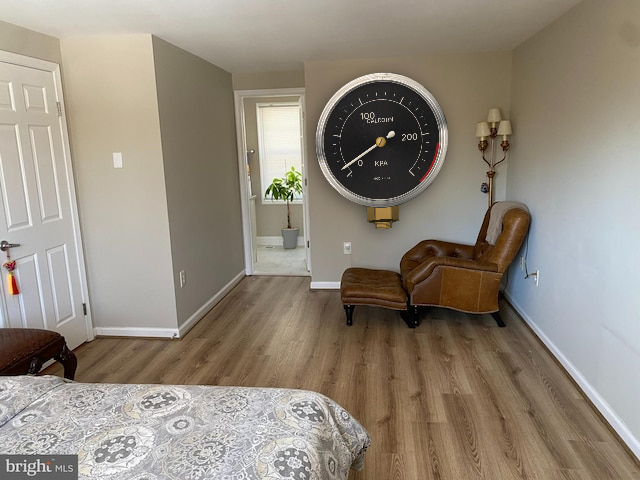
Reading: **10** kPa
